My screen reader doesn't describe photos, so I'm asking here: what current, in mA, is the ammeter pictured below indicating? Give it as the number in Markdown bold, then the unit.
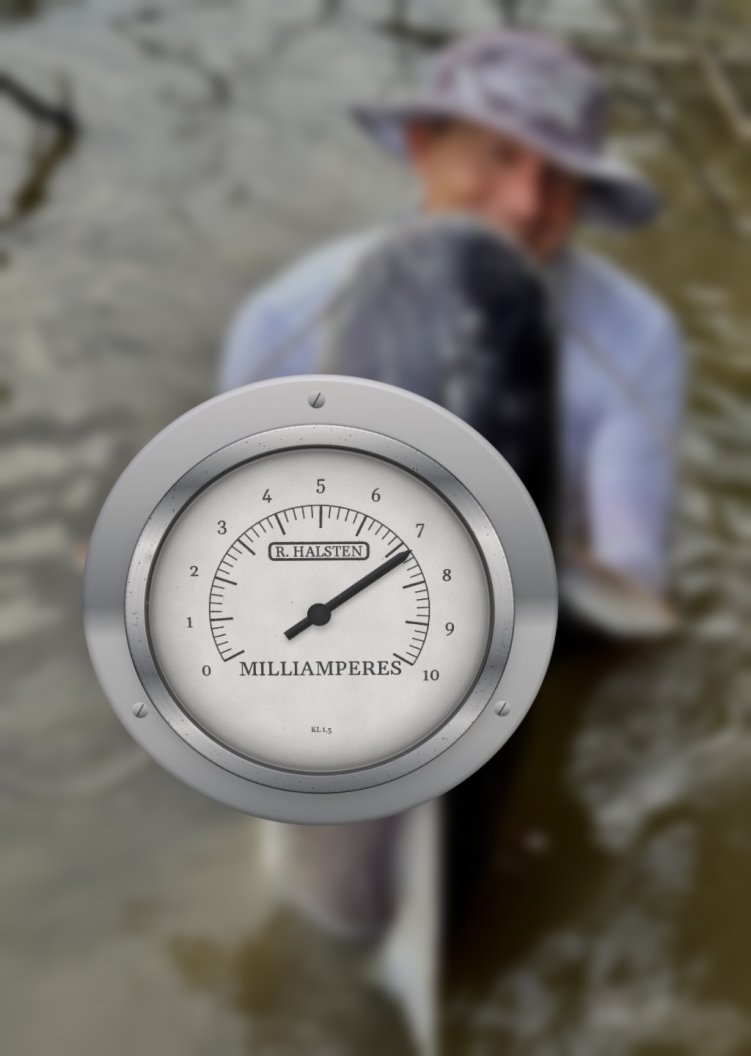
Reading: **7.2** mA
